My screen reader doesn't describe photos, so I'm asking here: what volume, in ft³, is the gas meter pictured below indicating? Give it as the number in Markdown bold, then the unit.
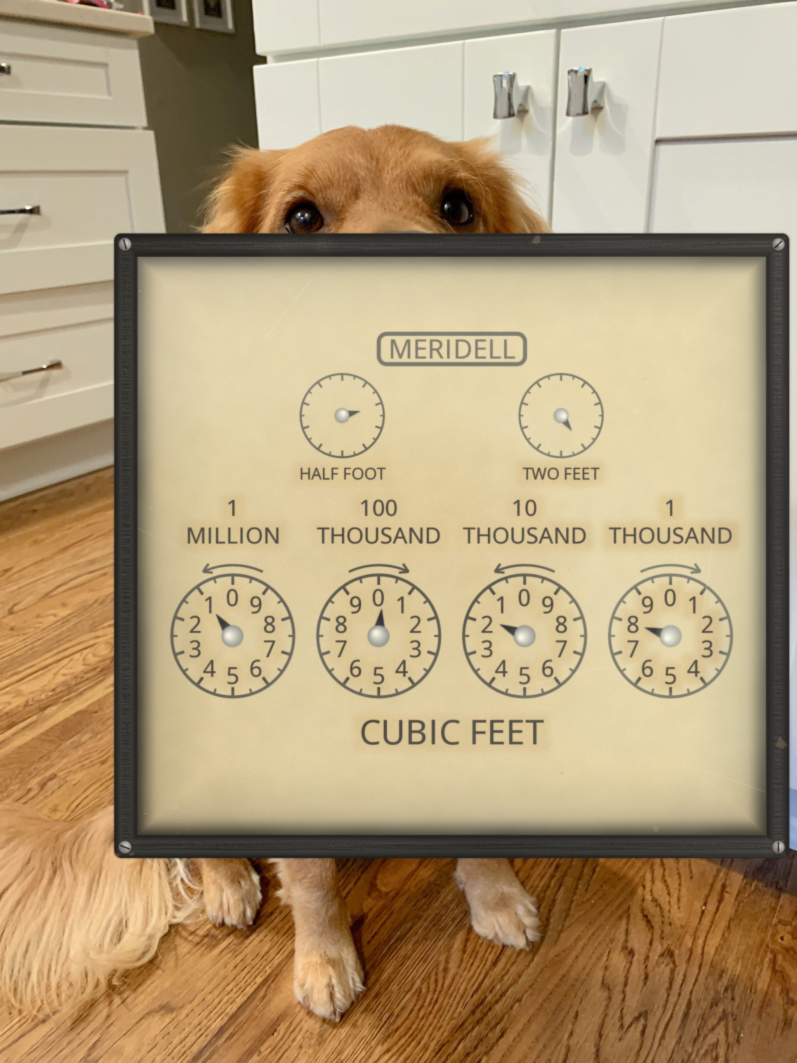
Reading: **101800** ft³
